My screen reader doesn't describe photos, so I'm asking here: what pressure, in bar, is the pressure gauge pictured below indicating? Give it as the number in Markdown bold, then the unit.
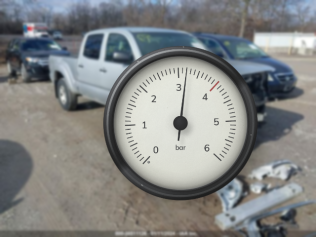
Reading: **3.2** bar
